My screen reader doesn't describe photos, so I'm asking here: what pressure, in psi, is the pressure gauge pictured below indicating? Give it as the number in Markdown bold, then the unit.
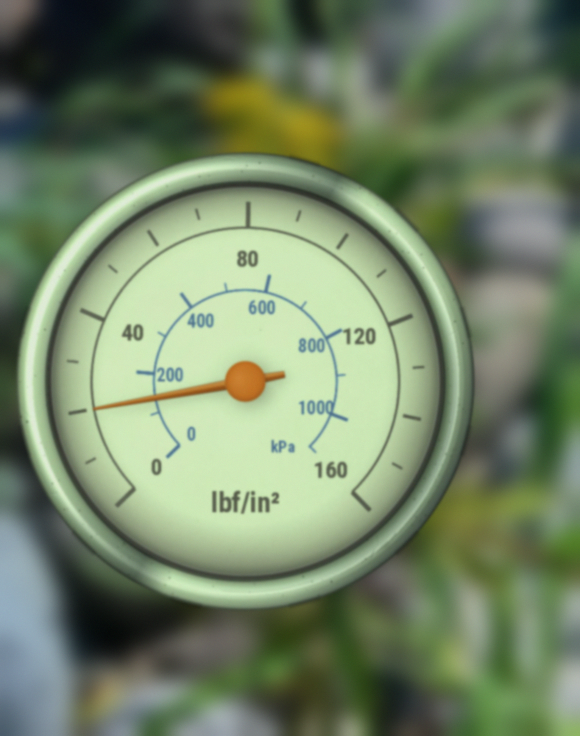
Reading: **20** psi
